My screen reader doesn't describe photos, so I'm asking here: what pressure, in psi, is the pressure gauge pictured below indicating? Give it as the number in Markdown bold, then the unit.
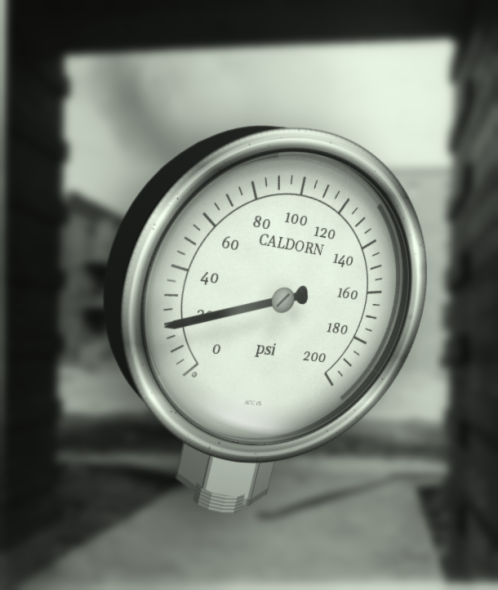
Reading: **20** psi
